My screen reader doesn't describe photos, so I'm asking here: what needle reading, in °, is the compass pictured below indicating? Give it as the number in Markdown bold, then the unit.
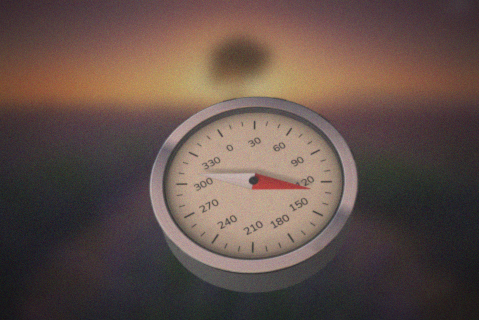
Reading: **130** °
